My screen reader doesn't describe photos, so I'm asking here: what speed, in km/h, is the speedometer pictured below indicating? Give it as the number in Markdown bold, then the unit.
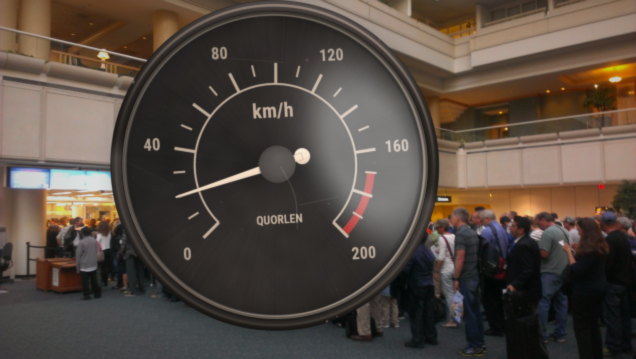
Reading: **20** km/h
